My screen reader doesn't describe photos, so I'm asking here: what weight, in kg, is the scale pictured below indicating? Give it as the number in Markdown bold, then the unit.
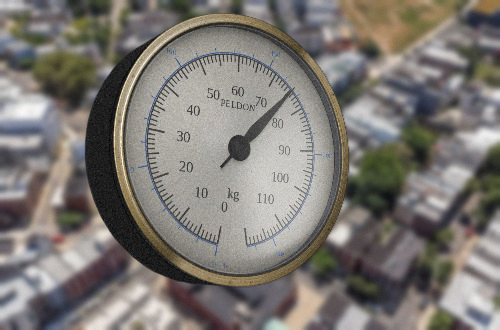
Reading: **75** kg
